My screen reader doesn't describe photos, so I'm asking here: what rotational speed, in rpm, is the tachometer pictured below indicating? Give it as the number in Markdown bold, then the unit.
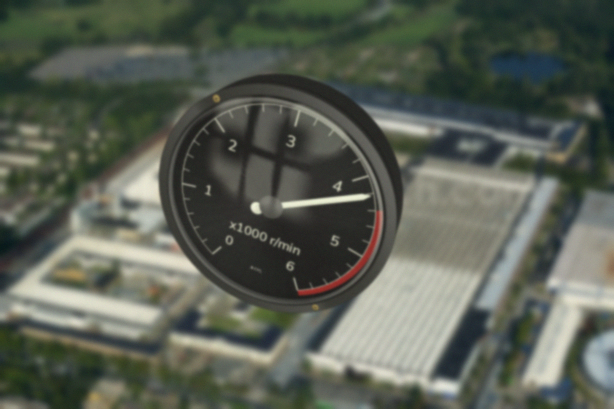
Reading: **4200** rpm
